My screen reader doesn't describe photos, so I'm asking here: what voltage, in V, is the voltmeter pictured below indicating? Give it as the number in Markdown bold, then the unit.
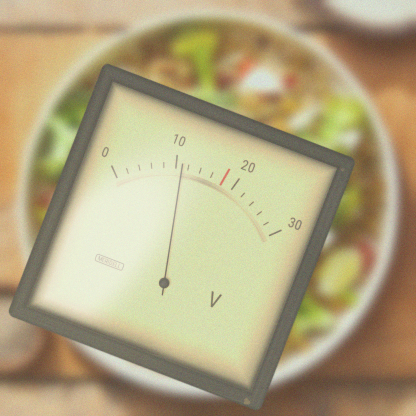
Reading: **11** V
